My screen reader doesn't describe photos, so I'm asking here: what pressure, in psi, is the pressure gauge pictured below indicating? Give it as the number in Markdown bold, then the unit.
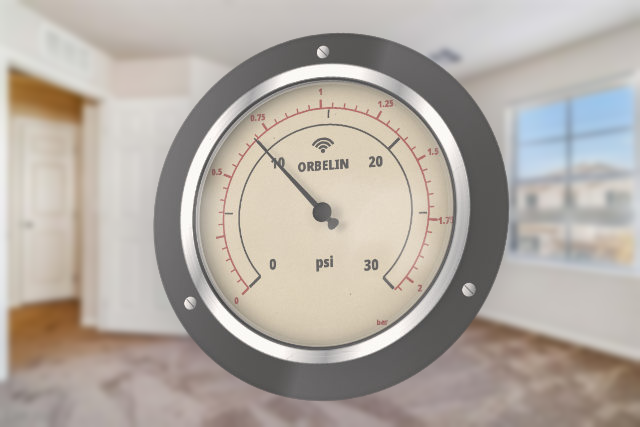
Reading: **10** psi
